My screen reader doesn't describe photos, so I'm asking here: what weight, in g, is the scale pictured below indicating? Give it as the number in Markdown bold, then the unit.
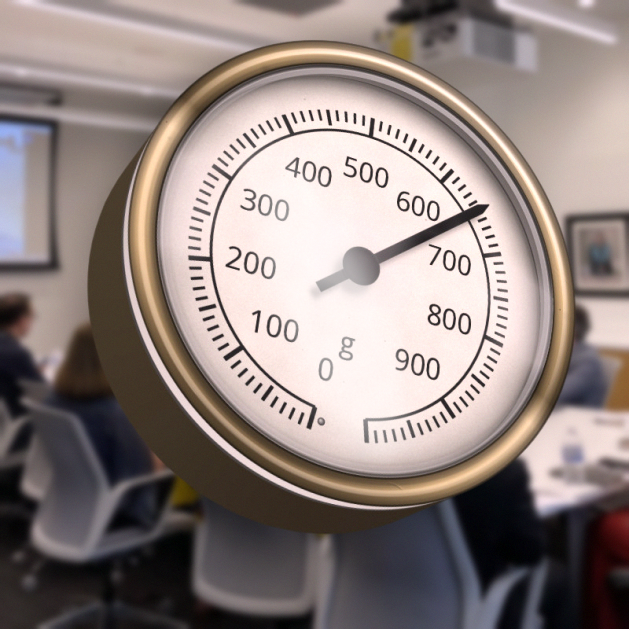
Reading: **650** g
